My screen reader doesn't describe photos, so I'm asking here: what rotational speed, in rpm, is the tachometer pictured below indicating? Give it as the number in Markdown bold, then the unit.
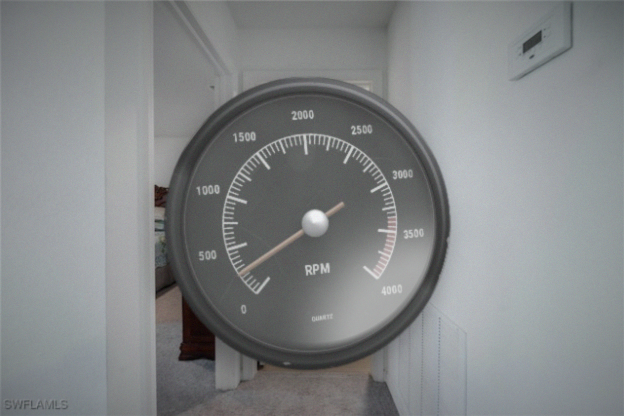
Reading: **250** rpm
